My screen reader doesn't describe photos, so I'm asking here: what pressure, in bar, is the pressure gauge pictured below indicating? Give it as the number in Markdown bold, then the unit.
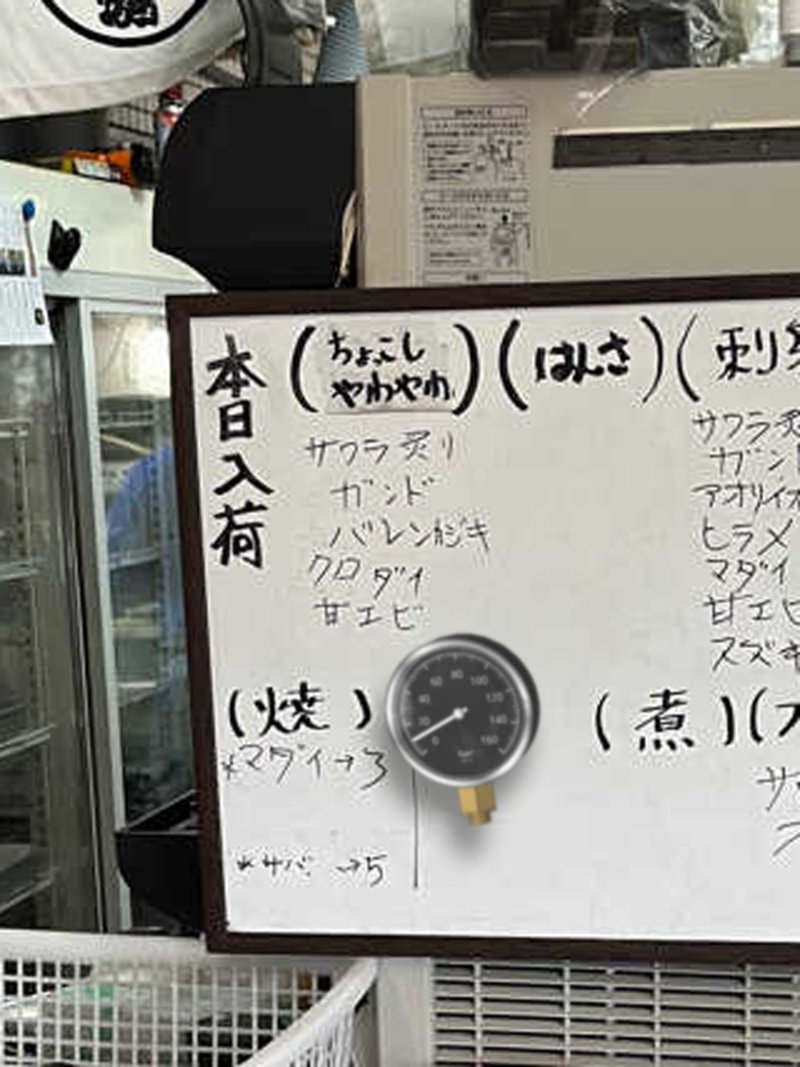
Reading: **10** bar
